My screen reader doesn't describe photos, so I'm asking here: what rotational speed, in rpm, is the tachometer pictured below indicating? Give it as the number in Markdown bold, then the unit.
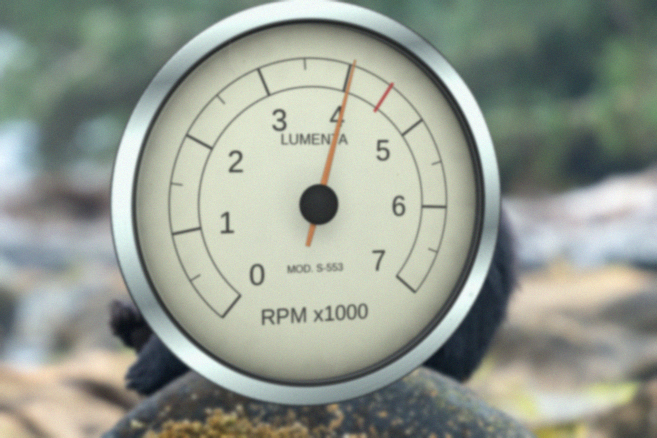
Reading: **4000** rpm
